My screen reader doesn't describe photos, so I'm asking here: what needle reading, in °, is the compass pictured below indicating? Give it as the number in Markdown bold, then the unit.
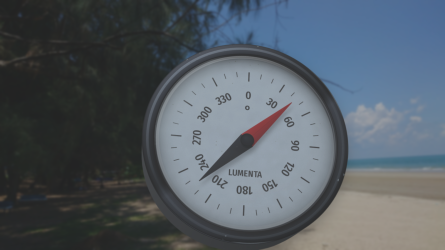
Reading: **45** °
